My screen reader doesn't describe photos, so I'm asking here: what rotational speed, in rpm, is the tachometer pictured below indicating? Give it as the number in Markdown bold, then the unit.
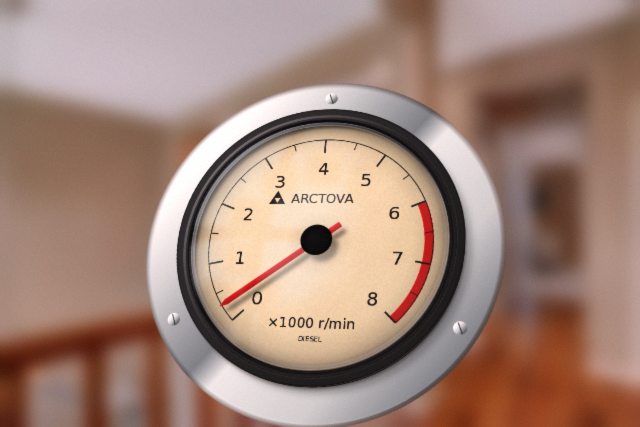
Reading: **250** rpm
